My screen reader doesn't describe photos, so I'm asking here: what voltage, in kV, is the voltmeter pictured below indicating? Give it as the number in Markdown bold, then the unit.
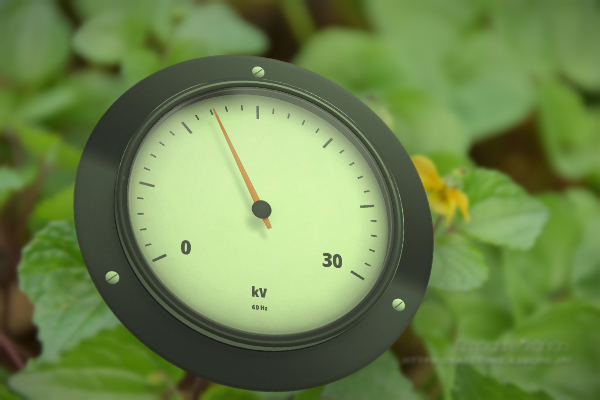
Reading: **12** kV
